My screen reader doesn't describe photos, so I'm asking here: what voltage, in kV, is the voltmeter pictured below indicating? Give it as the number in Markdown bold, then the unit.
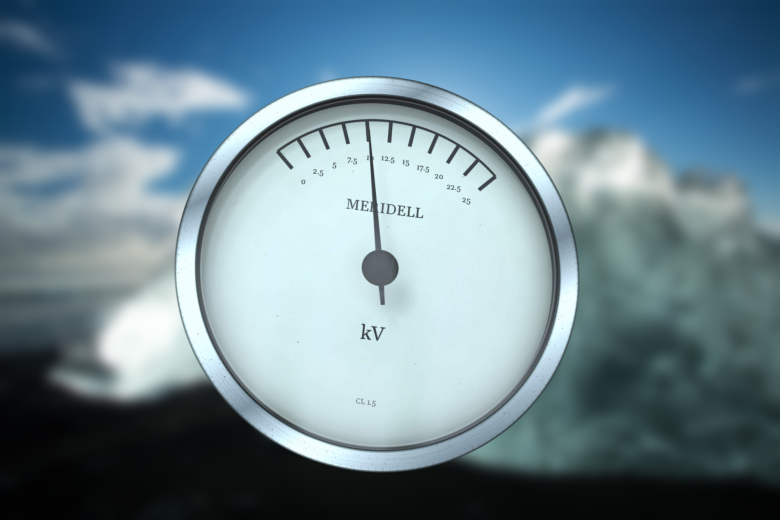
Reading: **10** kV
